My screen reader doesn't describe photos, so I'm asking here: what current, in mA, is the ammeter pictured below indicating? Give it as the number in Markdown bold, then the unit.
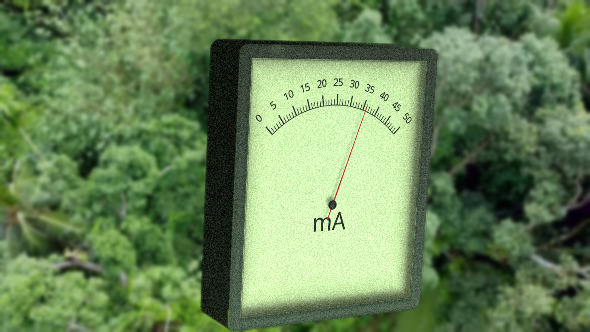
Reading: **35** mA
